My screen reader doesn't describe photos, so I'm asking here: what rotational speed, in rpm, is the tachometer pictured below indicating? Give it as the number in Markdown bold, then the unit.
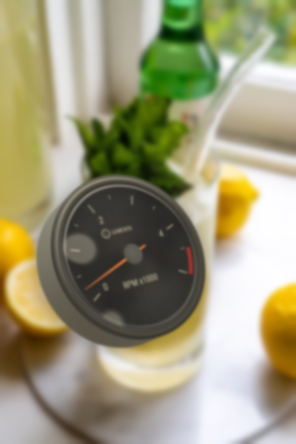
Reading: **250** rpm
